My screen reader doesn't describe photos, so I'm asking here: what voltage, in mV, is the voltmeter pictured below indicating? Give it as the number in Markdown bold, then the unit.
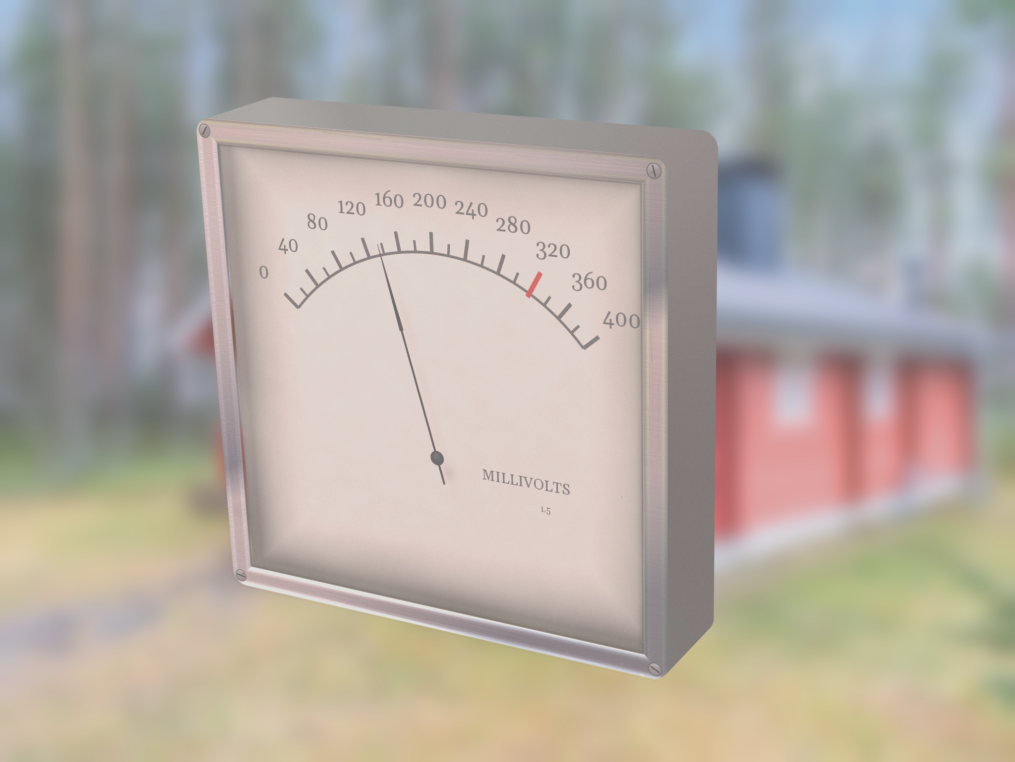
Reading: **140** mV
